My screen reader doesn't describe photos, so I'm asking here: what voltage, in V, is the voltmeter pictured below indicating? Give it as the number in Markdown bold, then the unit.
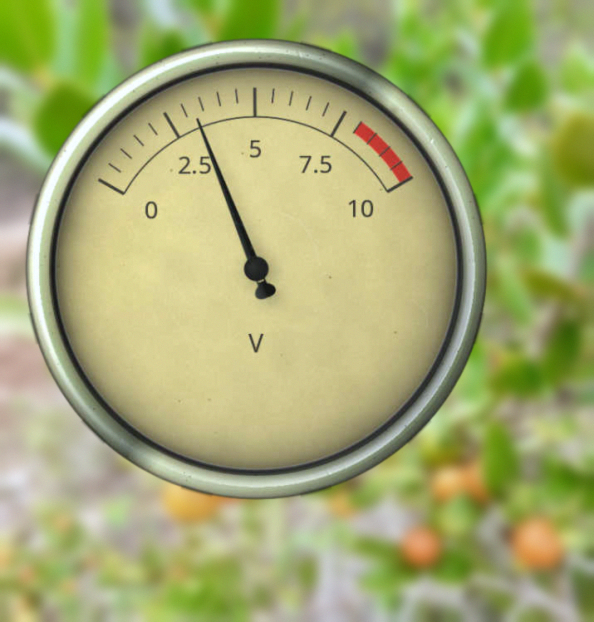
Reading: **3.25** V
